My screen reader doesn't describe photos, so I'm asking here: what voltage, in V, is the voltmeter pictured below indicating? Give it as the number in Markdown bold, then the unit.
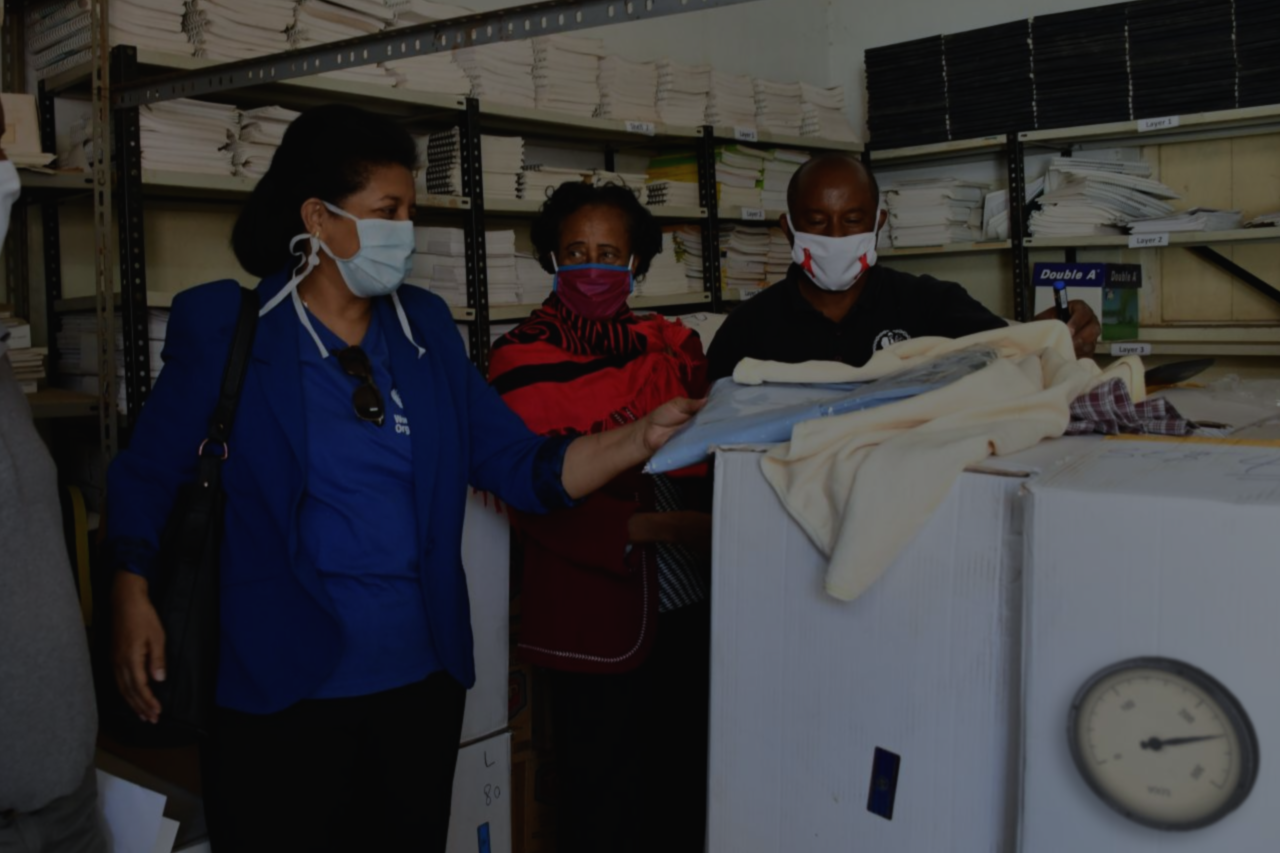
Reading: **240** V
